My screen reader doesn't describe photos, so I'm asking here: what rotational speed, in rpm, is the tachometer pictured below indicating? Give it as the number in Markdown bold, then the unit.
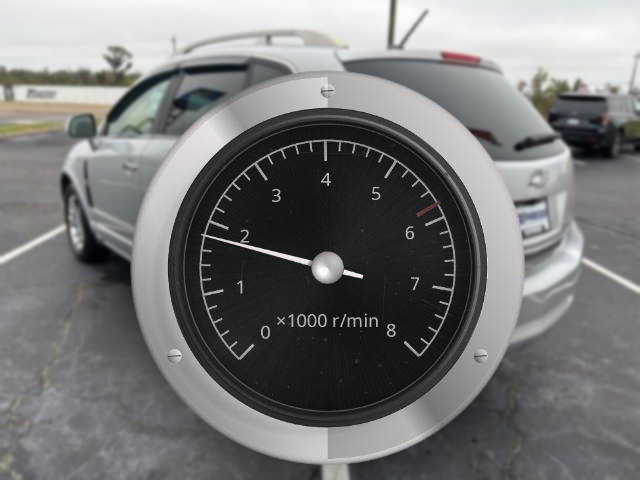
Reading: **1800** rpm
